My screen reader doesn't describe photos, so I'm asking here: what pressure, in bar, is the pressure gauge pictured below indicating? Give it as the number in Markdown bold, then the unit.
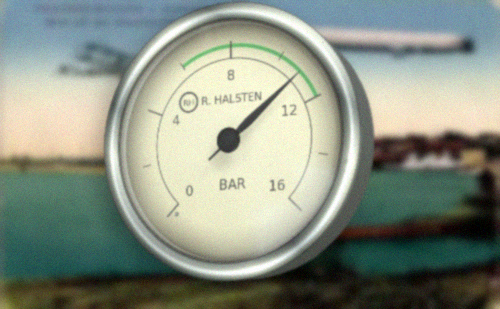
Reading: **11** bar
